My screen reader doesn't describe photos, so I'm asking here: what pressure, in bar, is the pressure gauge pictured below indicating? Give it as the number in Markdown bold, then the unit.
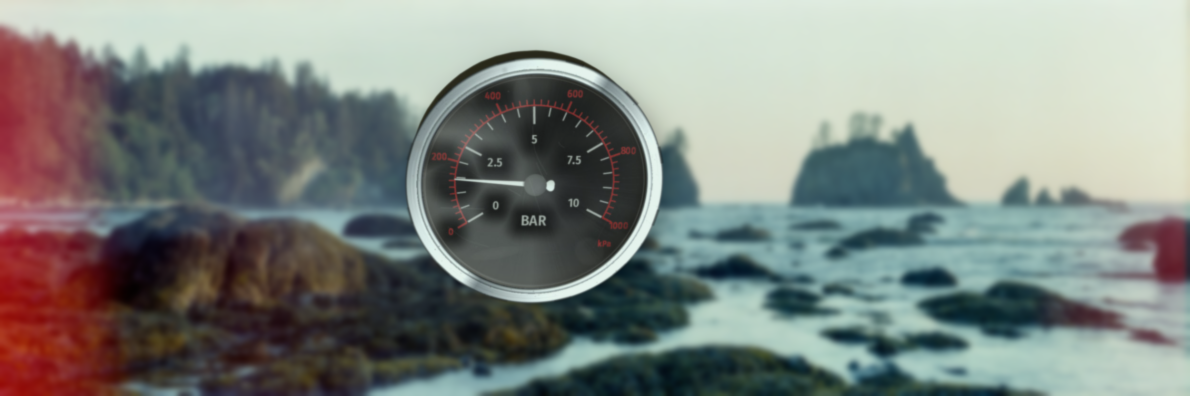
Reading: **1.5** bar
